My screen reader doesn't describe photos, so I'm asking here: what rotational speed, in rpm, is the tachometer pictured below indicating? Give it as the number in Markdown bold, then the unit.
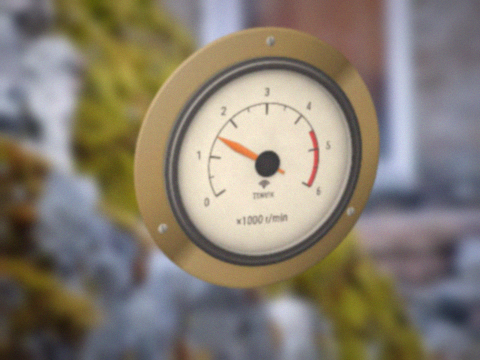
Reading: **1500** rpm
